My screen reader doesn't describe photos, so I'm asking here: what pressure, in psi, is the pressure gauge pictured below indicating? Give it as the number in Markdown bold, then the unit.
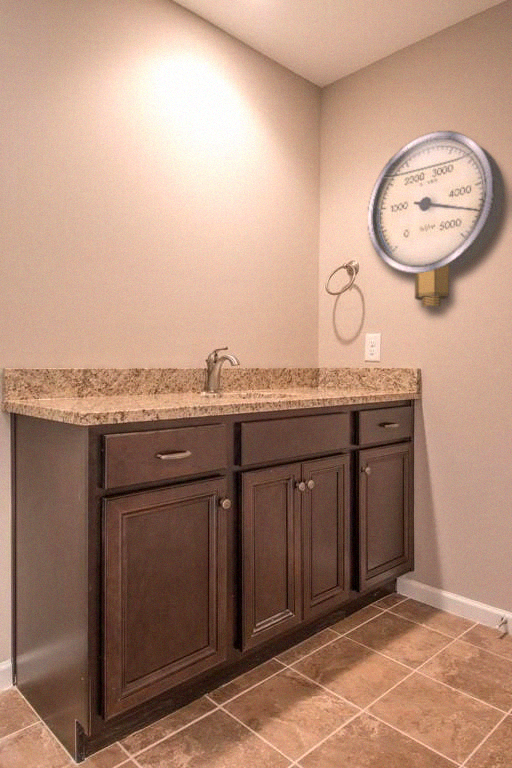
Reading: **4500** psi
